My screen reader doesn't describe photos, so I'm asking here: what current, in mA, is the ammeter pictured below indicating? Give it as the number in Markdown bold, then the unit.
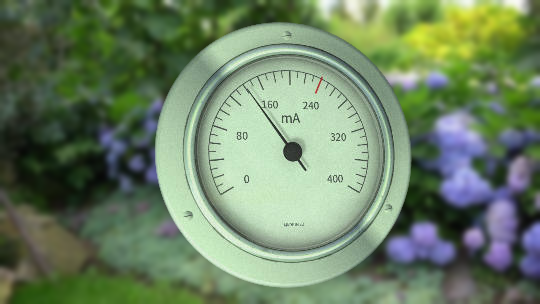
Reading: **140** mA
